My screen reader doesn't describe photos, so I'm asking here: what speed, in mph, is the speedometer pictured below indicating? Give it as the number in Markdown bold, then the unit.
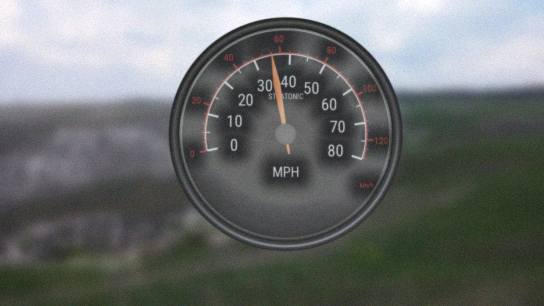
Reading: **35** mph
